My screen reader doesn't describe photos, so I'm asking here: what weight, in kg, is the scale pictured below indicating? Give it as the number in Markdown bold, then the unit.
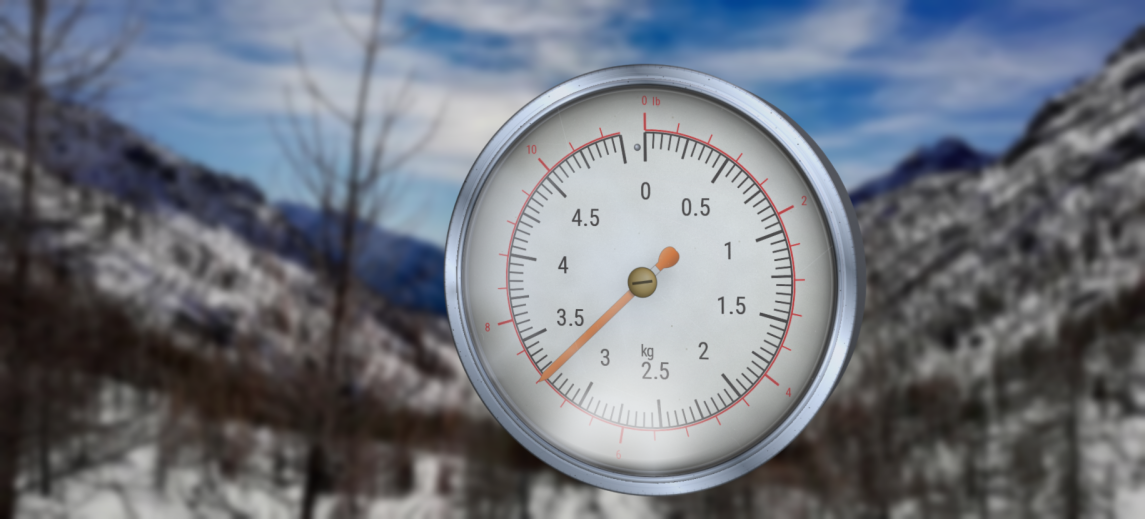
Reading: **3.25** kg
